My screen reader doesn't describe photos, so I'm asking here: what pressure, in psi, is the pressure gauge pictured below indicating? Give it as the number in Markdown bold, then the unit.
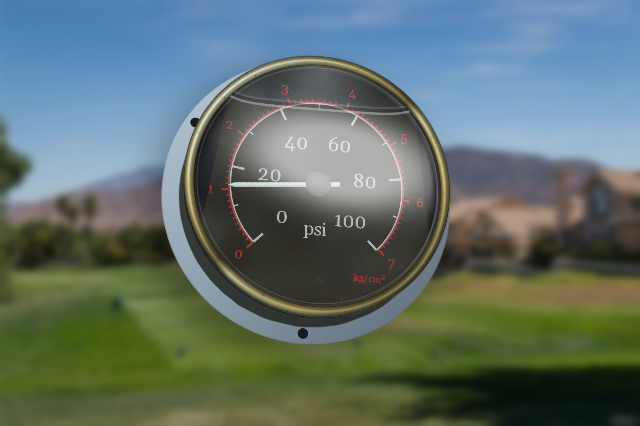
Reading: **15** psi
